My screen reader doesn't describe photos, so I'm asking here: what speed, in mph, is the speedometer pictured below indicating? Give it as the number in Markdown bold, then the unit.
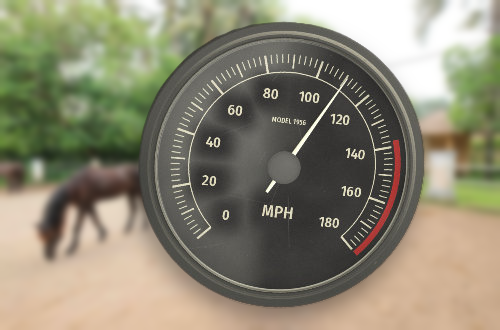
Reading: **110** mph
